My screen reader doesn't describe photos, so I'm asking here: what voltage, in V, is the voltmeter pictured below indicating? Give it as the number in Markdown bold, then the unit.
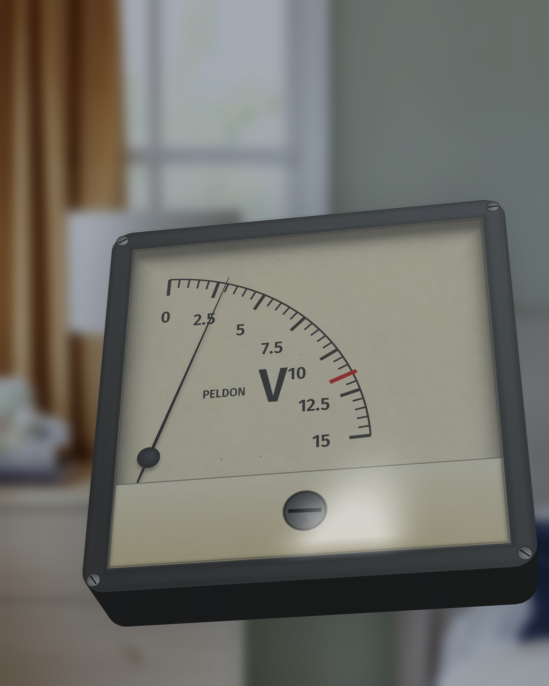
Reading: **3** V
